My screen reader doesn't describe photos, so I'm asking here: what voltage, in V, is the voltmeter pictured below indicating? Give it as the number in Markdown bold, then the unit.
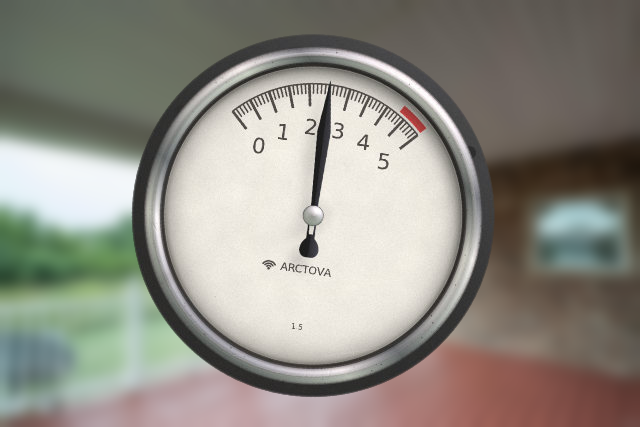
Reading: **2.5** V
